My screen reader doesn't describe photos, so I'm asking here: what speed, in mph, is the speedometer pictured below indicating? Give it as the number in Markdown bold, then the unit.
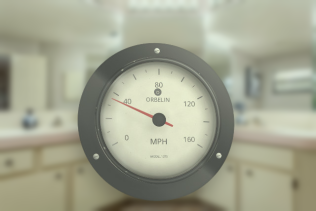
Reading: **35** mph
